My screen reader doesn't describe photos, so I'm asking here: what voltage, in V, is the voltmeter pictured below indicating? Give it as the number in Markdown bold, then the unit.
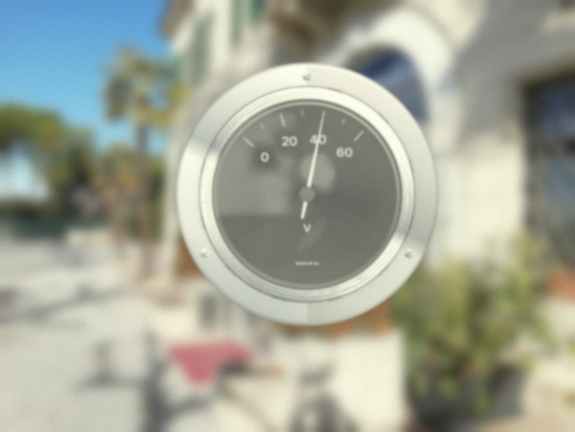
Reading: **40** V
